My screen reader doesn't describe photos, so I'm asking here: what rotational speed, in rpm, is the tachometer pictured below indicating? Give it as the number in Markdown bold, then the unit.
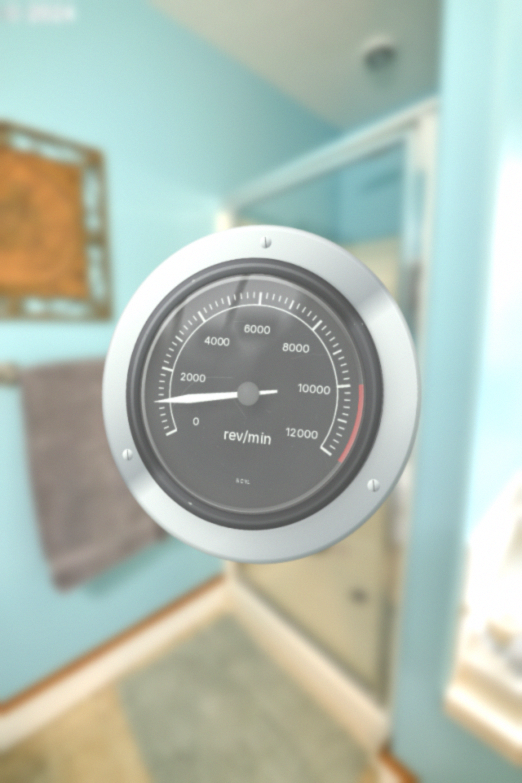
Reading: **1000** rpm
